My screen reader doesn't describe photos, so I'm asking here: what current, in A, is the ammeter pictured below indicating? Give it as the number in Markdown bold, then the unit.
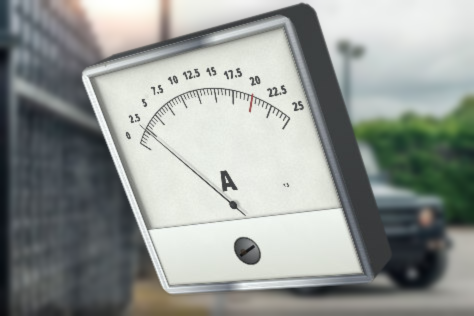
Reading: **2.5** A
